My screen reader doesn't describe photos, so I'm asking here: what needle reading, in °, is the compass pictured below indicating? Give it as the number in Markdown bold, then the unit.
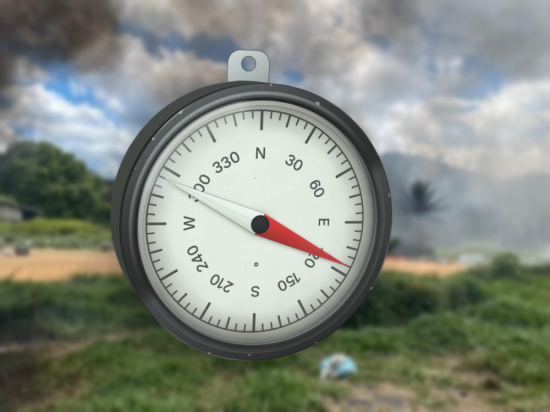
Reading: **115** °
